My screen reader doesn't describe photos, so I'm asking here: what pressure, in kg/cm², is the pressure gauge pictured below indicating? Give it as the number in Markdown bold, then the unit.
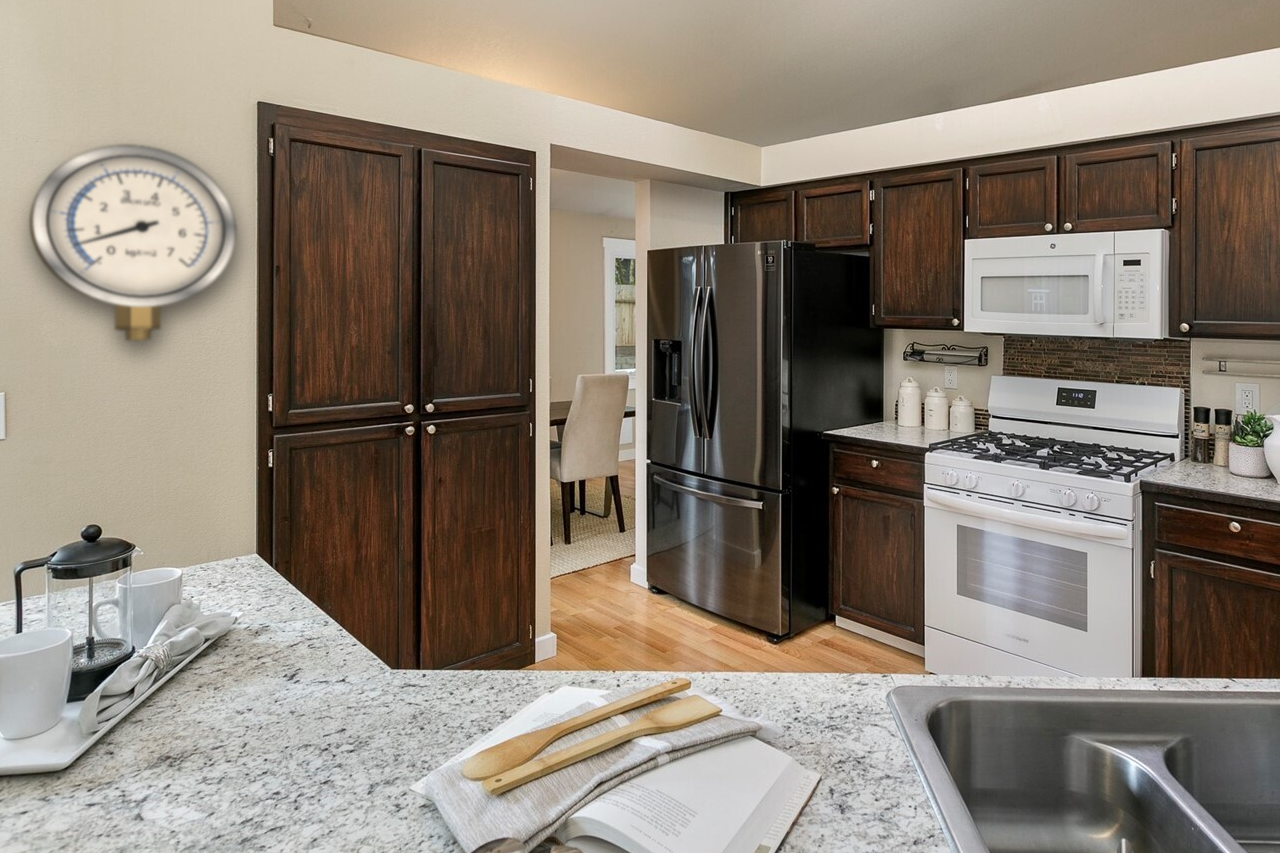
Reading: **0.6** kg/cm²
